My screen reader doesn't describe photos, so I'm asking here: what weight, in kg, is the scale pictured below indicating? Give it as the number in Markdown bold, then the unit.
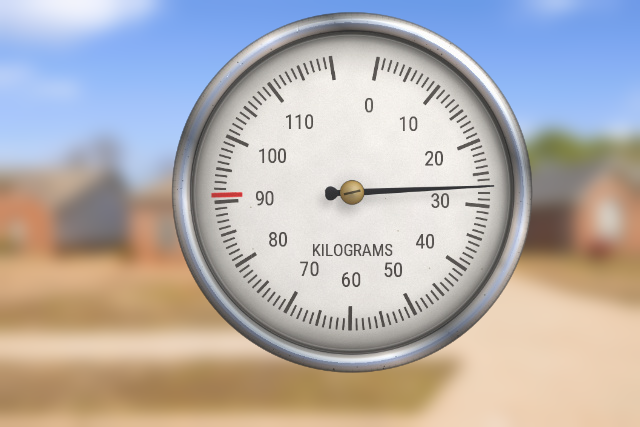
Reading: **27** kg
